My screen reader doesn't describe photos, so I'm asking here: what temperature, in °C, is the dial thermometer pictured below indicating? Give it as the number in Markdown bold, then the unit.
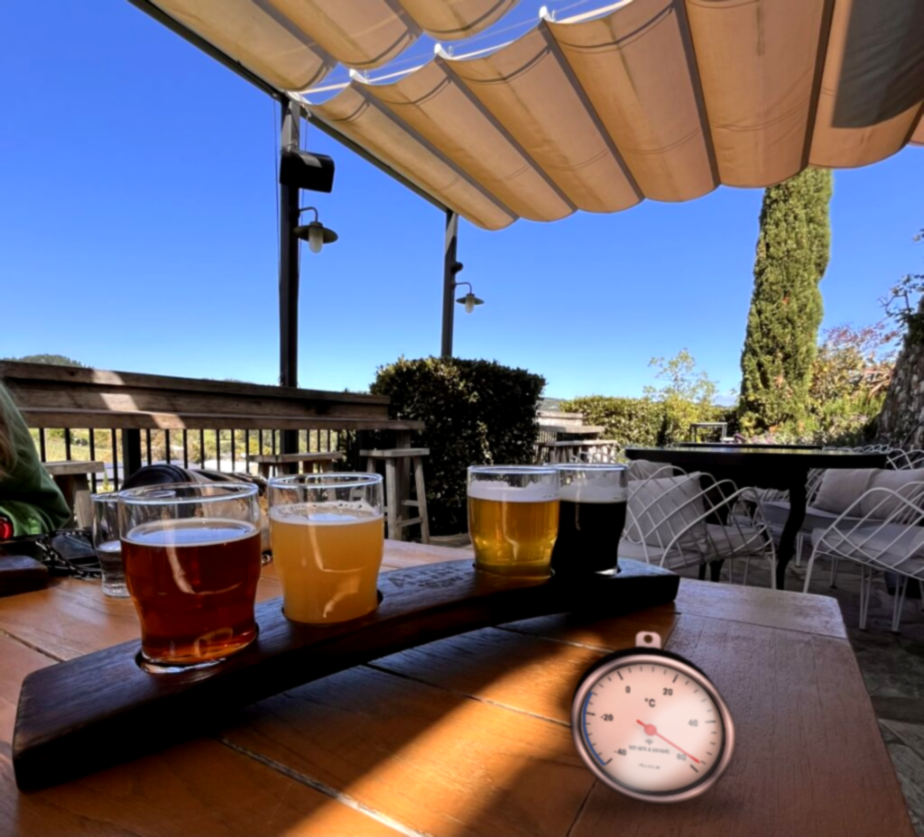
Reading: **56** °C
